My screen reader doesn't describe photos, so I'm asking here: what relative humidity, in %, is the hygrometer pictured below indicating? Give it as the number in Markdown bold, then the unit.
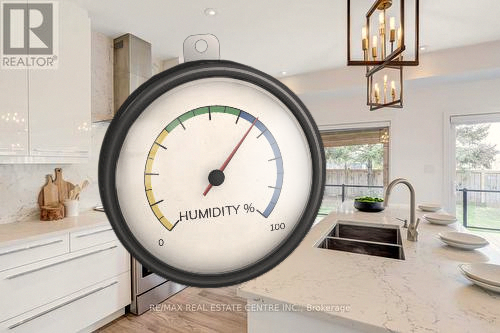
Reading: **65** %
